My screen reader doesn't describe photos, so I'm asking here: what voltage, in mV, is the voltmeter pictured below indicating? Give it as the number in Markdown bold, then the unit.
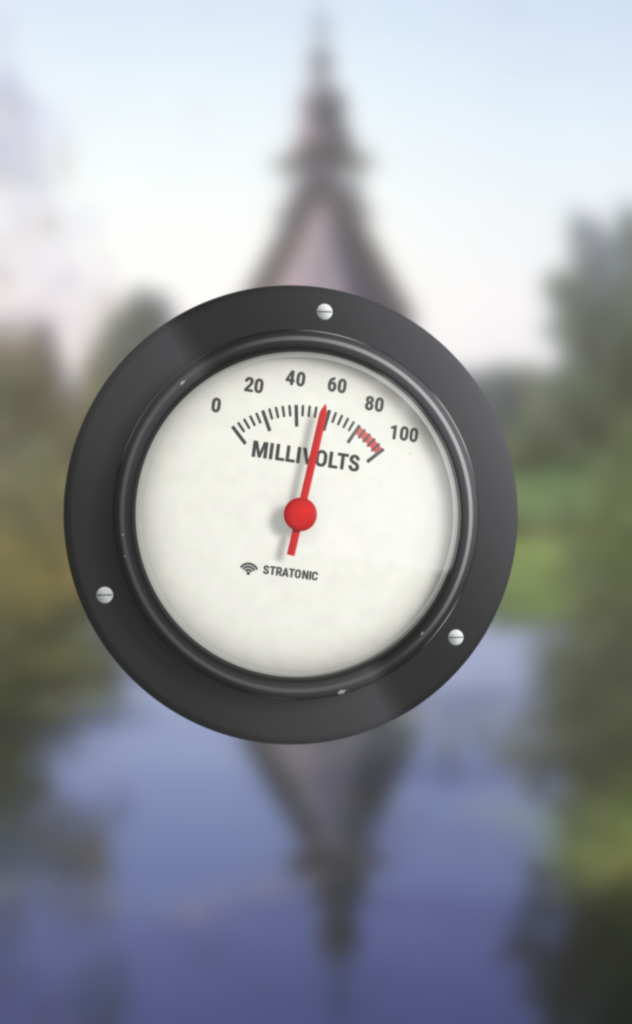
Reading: **56** mV
